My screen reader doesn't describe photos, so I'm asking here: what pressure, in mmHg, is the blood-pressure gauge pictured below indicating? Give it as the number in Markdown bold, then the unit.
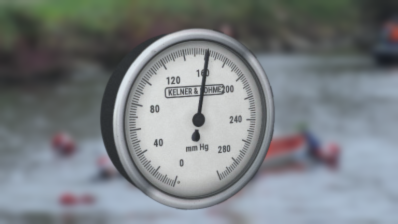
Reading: **160** mmHg
